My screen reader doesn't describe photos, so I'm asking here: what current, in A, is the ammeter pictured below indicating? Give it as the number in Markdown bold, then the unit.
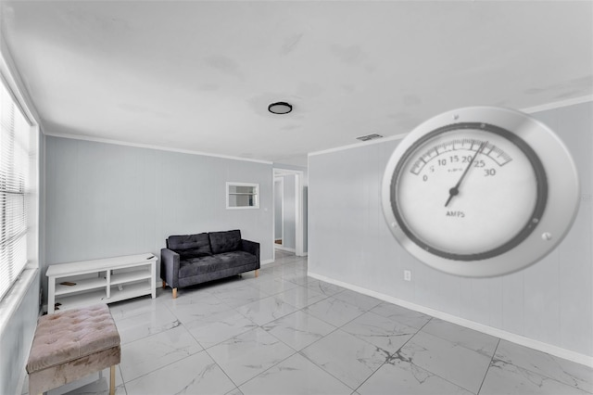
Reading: **22.5** A
